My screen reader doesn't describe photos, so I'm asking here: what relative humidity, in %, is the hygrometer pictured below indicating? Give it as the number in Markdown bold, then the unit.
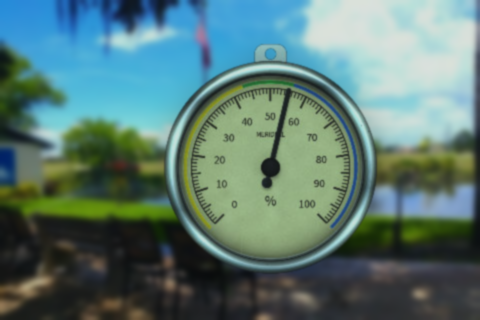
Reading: **55** %
